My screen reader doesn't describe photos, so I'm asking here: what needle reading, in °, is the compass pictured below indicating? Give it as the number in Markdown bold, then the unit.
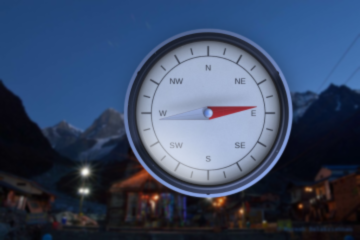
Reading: **82.5** °
